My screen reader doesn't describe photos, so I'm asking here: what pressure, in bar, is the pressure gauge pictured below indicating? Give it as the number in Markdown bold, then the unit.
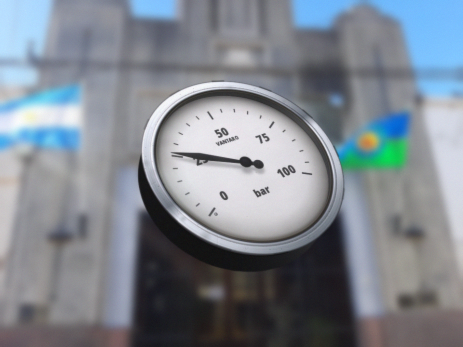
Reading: **25** bar
